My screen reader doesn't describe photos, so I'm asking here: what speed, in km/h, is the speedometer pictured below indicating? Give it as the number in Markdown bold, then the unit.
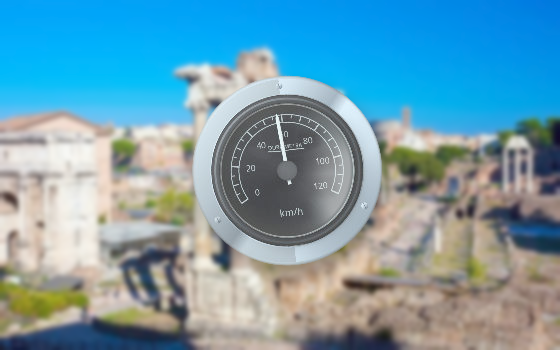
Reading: **57.5** km/h
